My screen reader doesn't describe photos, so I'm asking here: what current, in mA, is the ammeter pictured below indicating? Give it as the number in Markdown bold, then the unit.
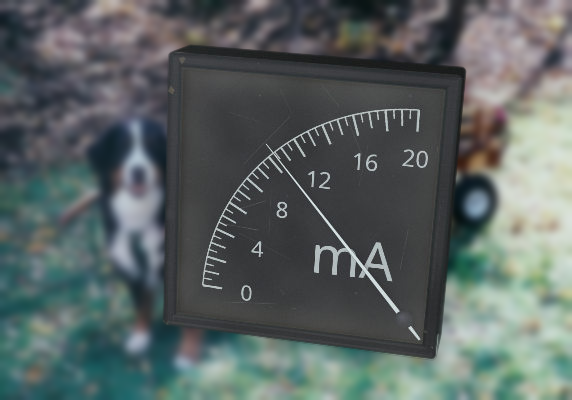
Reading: **10.5** mA
